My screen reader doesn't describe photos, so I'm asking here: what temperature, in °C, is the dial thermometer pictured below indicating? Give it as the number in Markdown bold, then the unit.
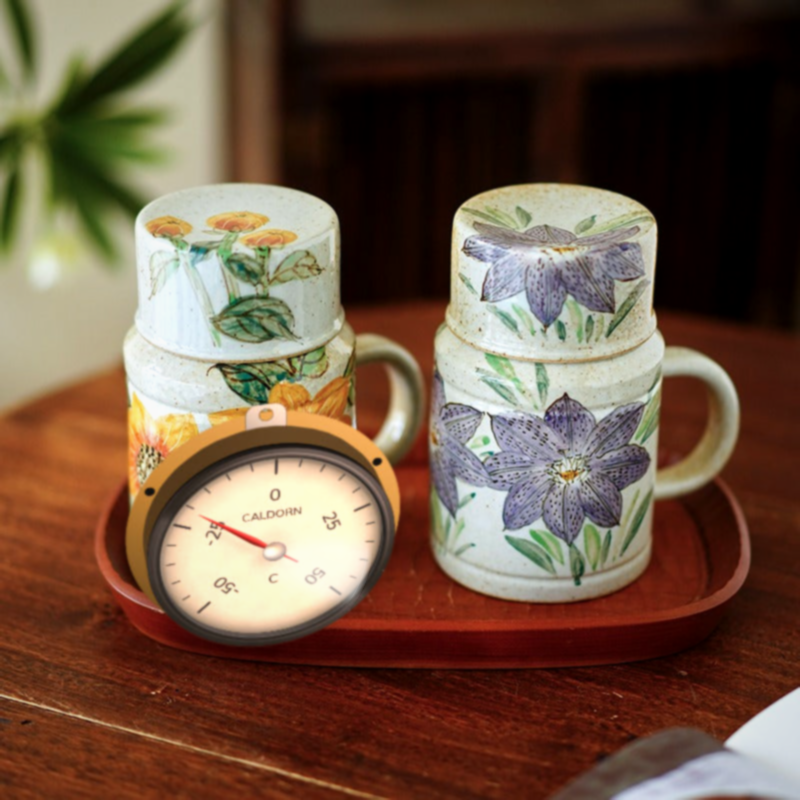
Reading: **-20** °C
